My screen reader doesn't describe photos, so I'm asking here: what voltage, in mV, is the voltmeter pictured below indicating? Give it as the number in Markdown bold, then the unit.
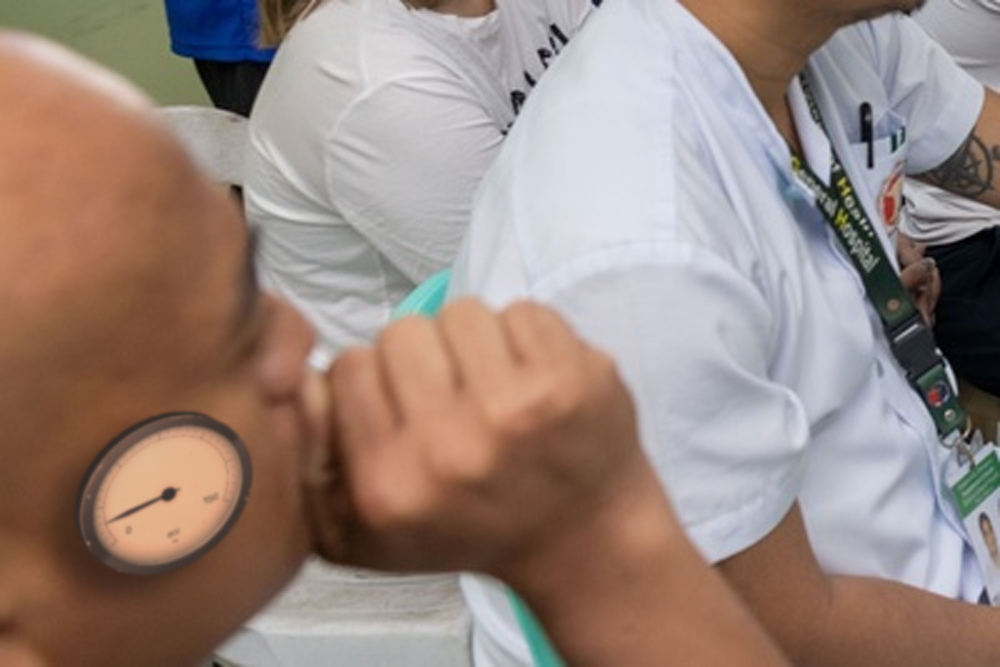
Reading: **15** mV
